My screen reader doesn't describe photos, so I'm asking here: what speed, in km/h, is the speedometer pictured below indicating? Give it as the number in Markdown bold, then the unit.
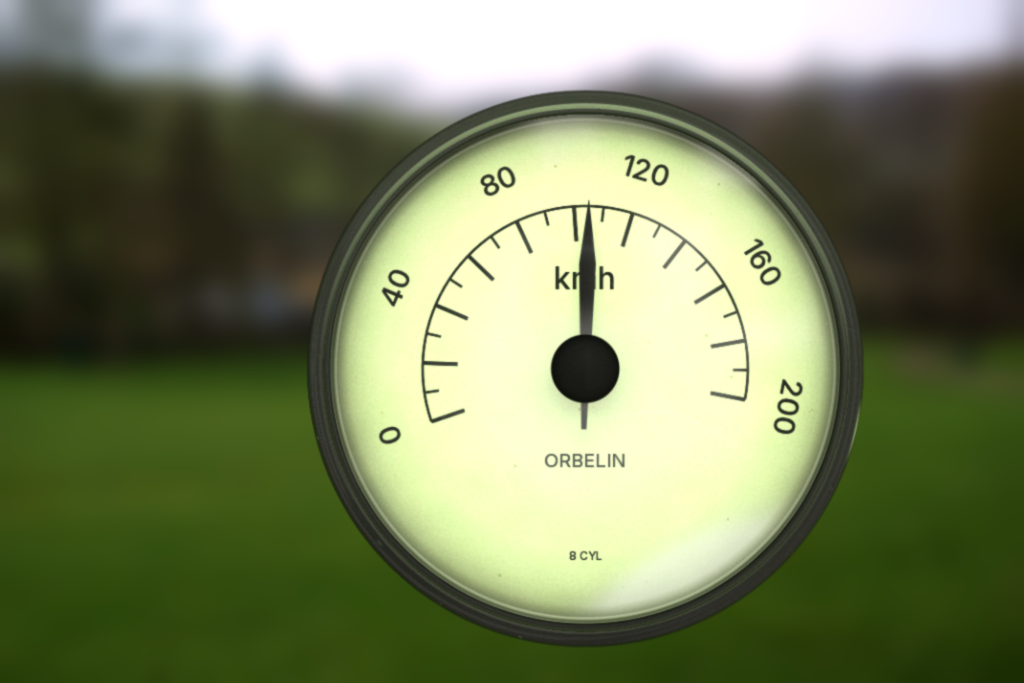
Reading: **105** km/h
